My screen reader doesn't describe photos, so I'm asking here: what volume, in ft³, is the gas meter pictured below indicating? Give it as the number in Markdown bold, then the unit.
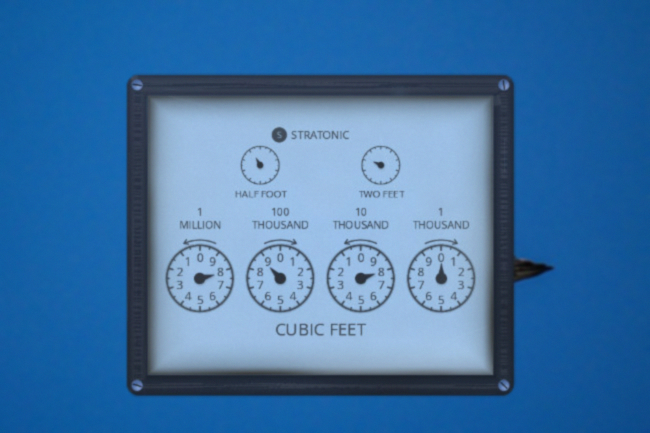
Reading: **788000** ft³
